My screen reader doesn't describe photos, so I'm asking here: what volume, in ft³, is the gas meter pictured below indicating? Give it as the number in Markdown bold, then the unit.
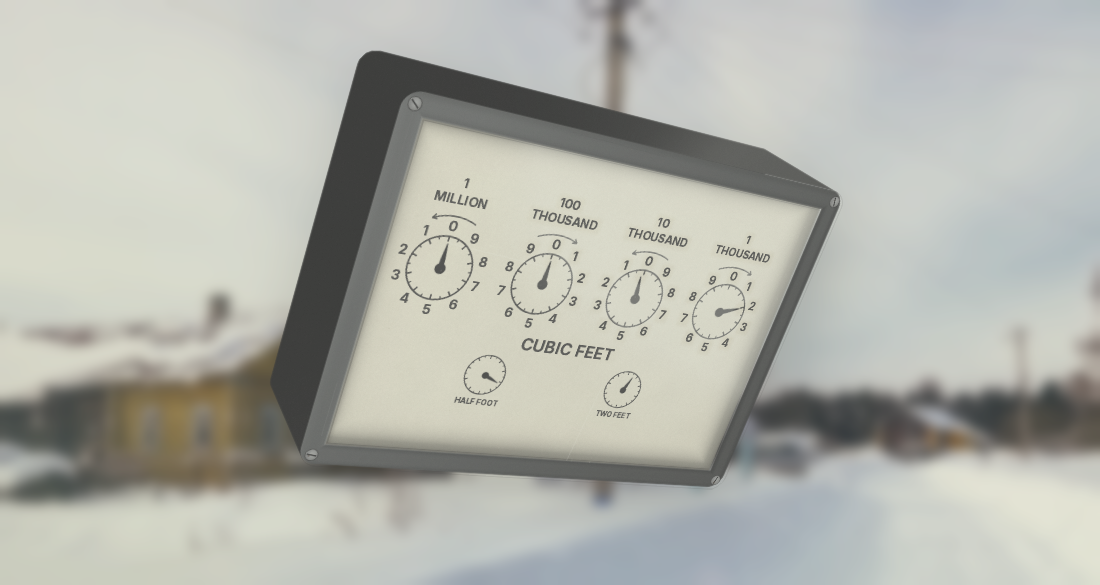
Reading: **200** ft³
